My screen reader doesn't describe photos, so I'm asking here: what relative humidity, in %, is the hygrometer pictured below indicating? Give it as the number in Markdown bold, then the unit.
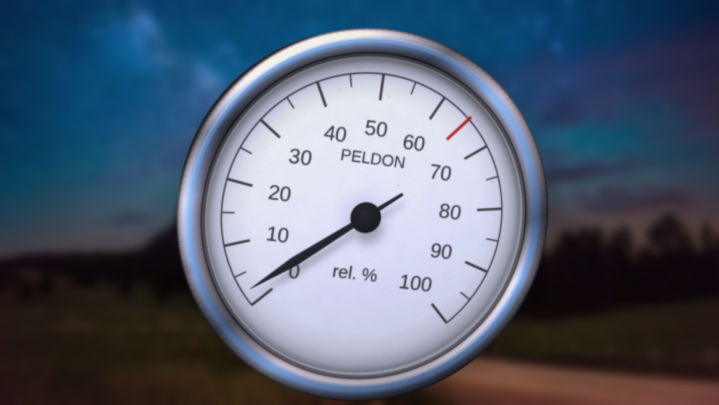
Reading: **2.5** %
